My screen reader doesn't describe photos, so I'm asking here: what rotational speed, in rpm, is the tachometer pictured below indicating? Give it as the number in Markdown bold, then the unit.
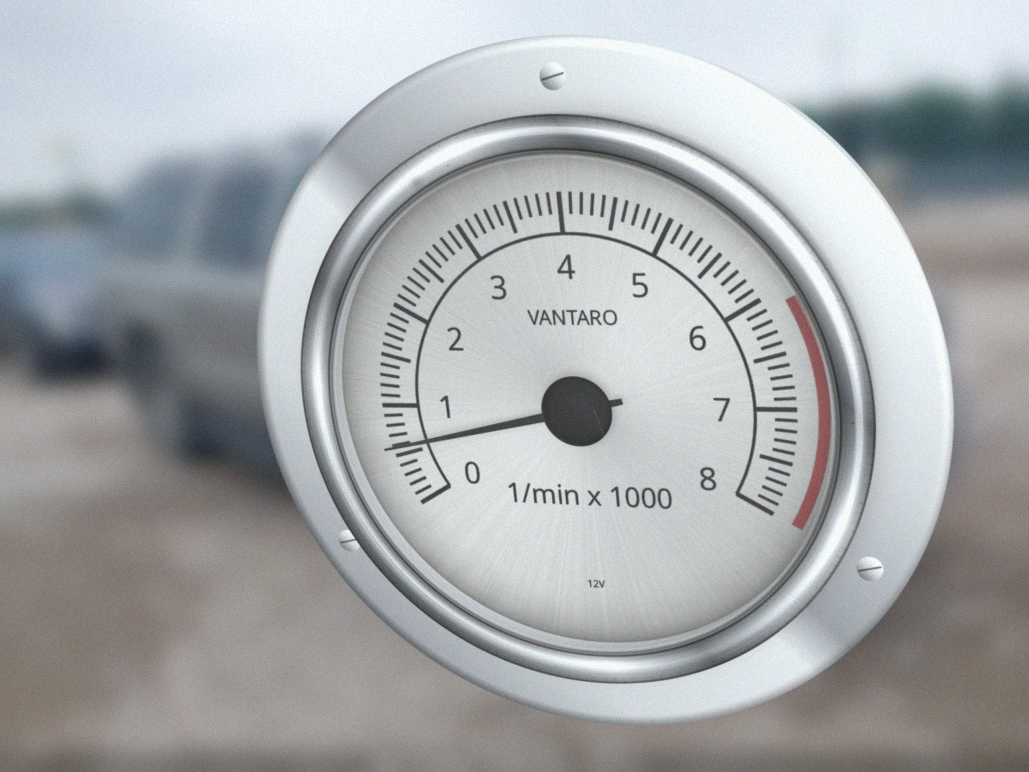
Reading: **600** rpm
